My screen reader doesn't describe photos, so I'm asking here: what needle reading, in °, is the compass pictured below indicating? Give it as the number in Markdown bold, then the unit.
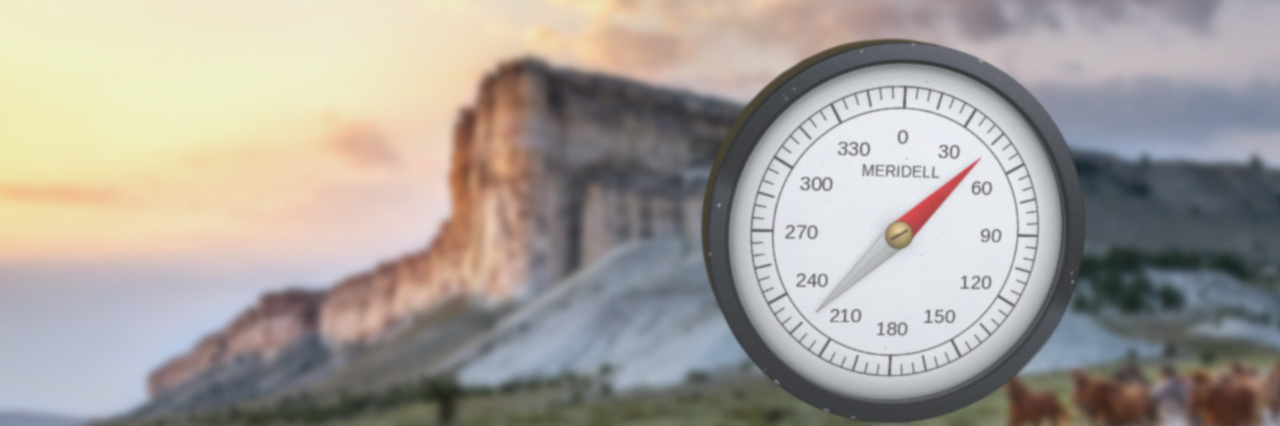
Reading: **45** °
